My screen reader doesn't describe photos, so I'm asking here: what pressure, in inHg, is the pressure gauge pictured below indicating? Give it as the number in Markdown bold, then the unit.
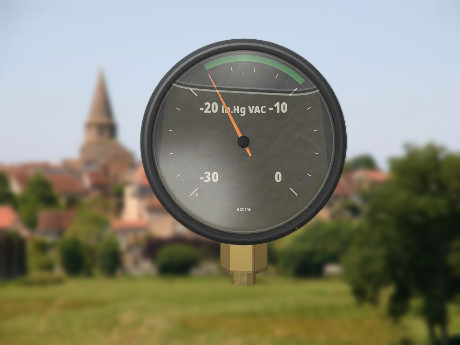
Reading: **-18** inHg
